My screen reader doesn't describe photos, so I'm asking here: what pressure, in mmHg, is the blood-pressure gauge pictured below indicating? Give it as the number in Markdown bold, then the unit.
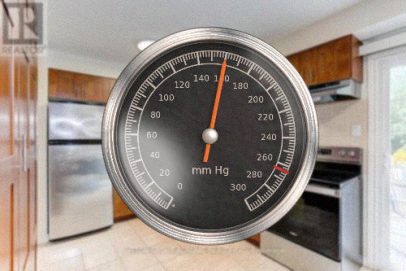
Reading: **160** mmHg
